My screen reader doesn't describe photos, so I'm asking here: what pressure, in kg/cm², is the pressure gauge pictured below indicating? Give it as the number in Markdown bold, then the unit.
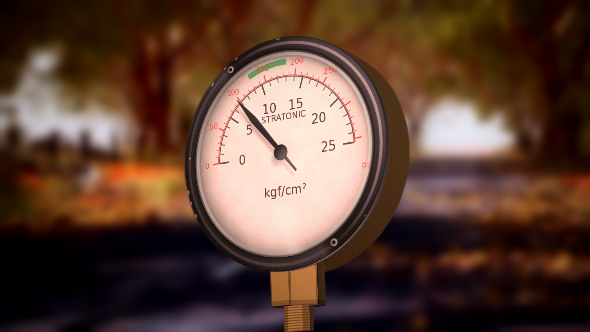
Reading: **7** kg/cm²
